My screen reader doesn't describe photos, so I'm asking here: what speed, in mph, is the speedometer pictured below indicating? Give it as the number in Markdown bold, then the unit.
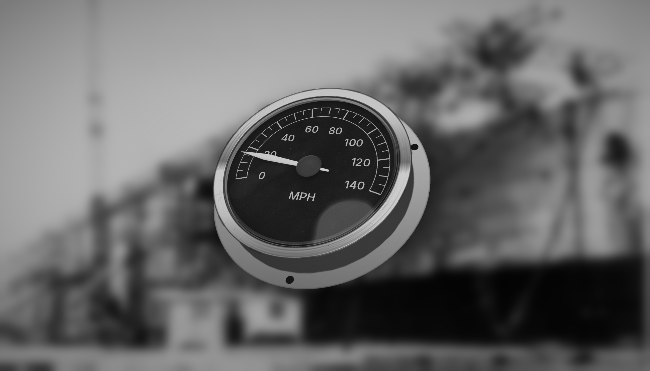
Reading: **15** mph
